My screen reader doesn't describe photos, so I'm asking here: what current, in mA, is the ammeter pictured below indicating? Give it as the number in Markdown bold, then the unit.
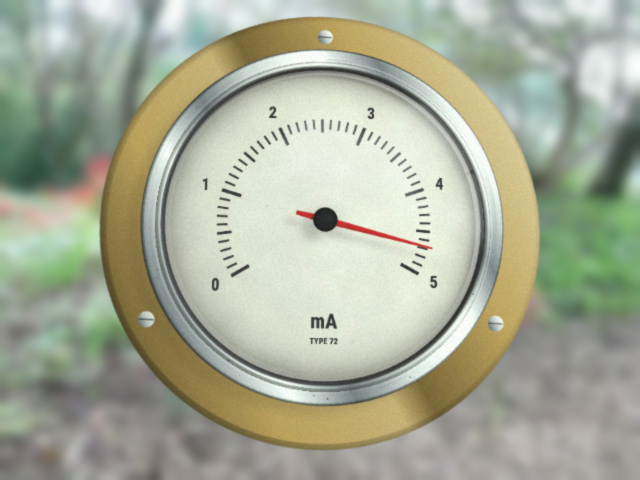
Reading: **4.7** mA
